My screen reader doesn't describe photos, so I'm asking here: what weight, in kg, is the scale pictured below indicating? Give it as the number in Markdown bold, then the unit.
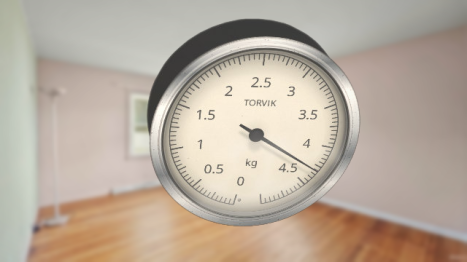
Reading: **4.3** kg
